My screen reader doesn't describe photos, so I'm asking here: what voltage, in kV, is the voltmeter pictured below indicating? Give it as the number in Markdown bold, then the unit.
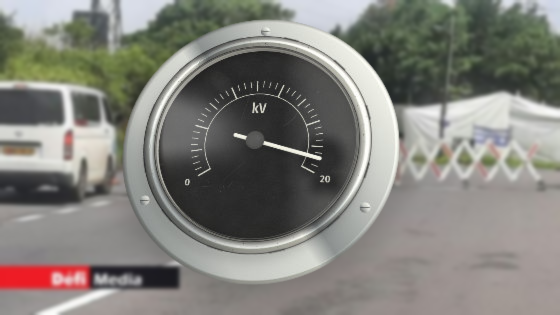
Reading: **19** kV
